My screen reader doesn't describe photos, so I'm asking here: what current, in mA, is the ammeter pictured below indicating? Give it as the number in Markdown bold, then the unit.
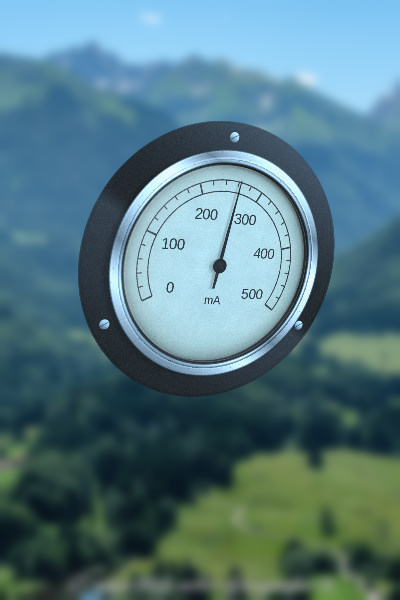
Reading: **260** mA
